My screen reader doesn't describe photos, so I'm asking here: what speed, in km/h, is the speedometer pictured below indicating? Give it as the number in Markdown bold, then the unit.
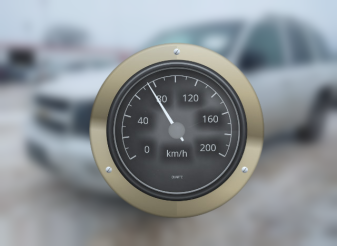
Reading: **75** km/h
